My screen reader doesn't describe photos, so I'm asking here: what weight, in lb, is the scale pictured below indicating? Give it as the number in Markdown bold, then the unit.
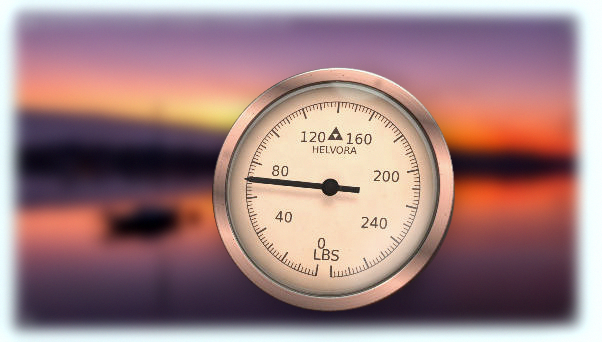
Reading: **70** lb
